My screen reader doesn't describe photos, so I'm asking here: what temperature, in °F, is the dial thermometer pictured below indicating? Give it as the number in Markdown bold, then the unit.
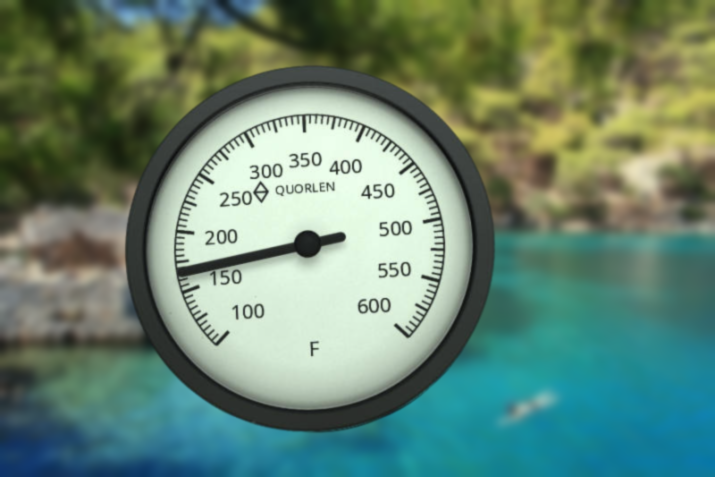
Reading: **165** °F
